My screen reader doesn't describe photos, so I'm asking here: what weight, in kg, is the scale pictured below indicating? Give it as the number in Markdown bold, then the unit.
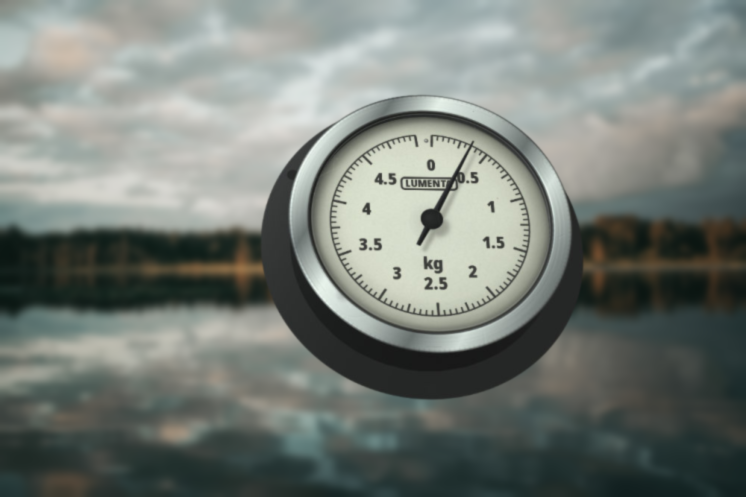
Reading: **0.35** kg
